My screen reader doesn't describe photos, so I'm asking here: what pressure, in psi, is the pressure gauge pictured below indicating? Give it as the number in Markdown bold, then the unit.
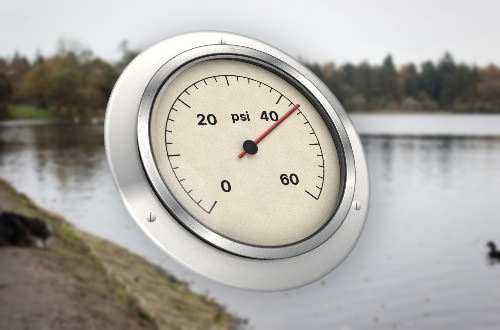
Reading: **43** psi
